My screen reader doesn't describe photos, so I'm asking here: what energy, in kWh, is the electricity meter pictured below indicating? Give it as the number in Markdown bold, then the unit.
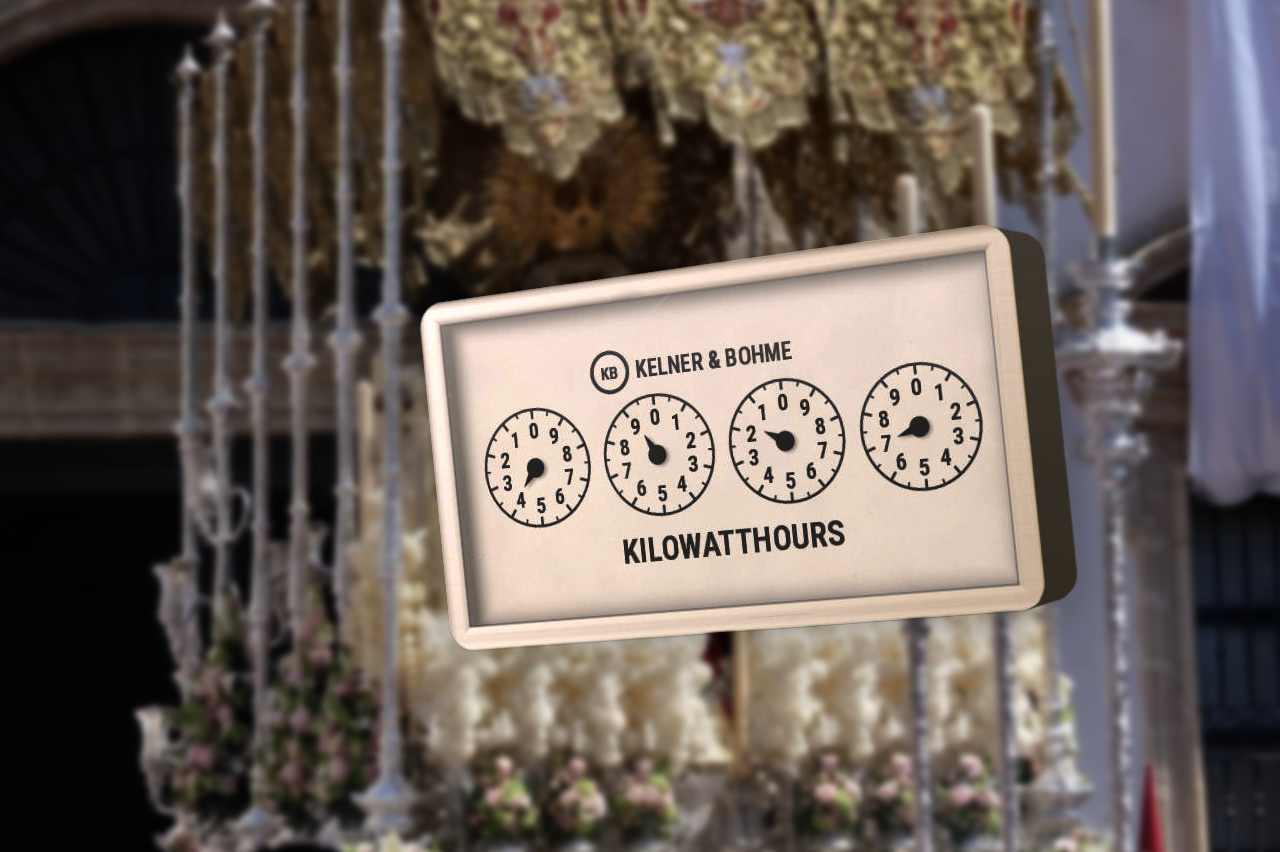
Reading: **3917** kWh
